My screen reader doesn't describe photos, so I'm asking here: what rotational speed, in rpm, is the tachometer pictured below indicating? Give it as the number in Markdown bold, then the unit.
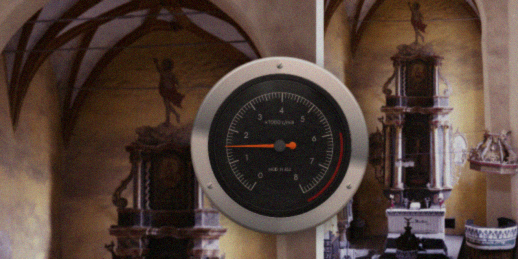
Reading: **1500** rpm
